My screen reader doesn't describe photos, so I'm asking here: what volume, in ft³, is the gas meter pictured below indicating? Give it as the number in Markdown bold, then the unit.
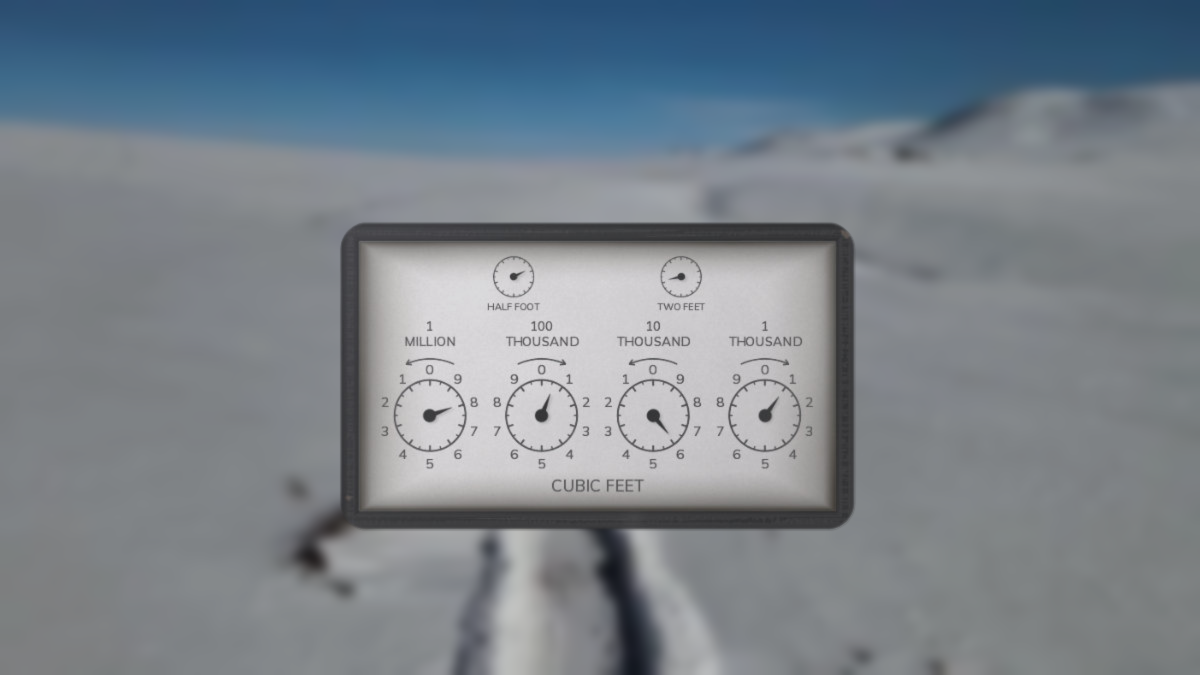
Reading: **806100** ft³
